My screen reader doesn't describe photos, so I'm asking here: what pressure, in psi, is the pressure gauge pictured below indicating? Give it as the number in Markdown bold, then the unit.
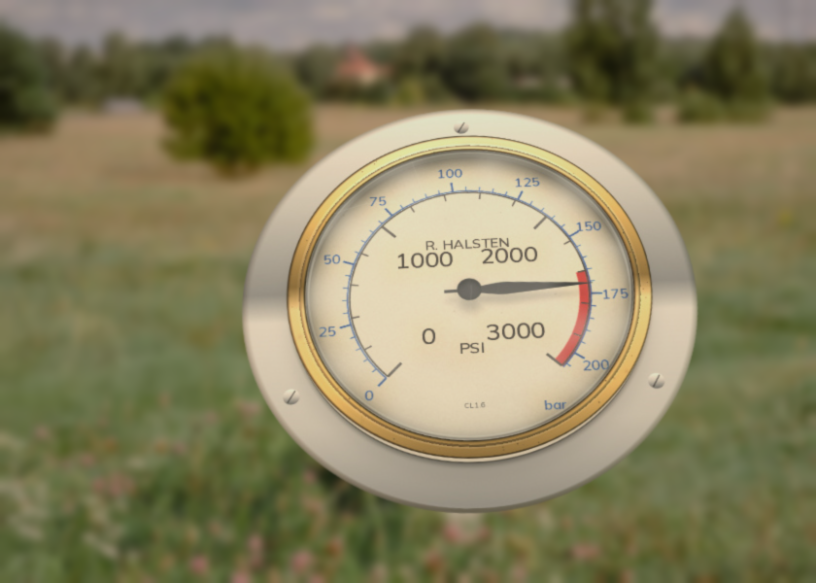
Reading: **2500** psi
